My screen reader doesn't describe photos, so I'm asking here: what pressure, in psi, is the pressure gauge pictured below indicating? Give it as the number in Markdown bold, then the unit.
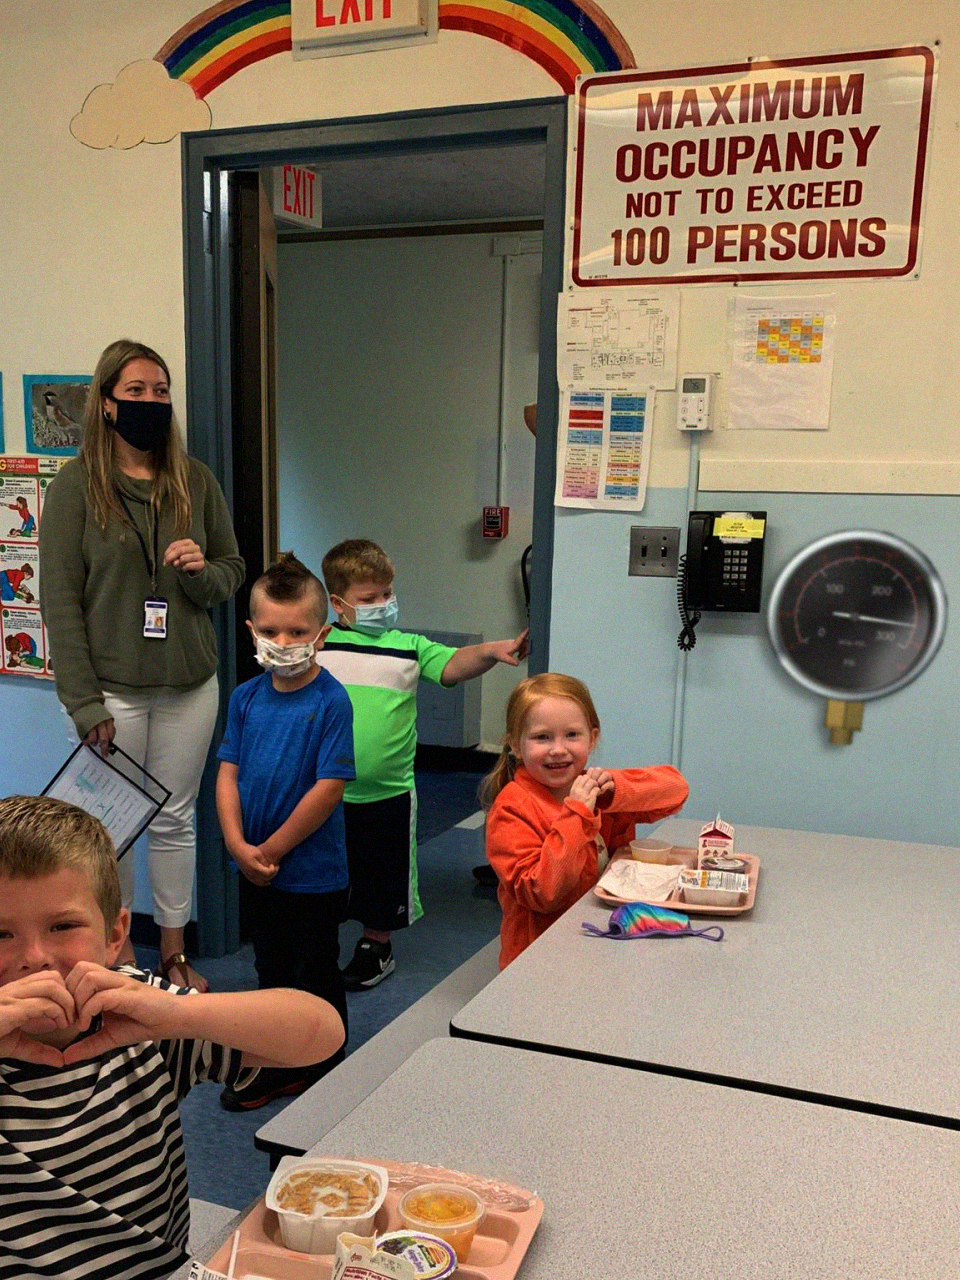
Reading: **270** psi
